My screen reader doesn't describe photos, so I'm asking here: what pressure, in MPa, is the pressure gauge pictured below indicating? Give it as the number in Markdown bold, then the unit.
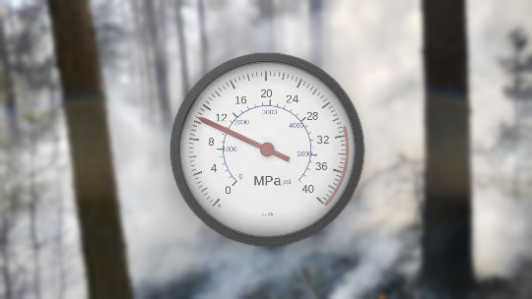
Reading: **10.5** MPa
